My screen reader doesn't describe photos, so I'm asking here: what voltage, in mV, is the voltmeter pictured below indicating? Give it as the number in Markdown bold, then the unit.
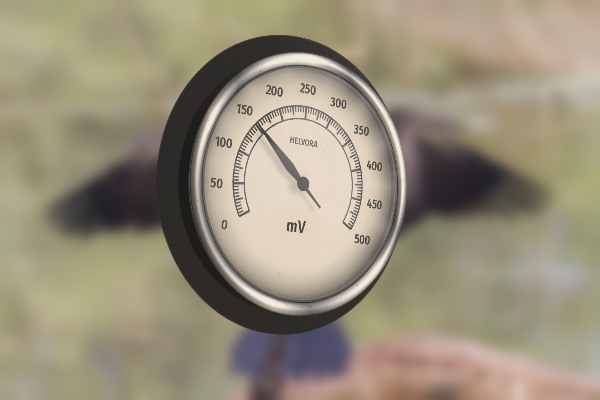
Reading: **150** mV
